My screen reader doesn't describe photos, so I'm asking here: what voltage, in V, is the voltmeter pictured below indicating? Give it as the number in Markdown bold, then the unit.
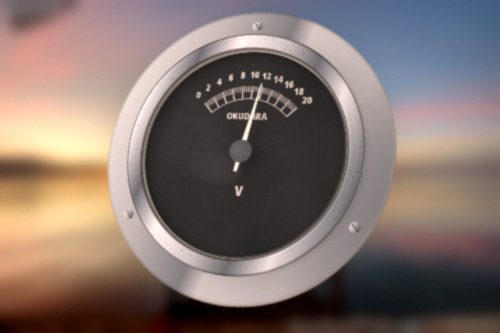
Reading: **12** V
